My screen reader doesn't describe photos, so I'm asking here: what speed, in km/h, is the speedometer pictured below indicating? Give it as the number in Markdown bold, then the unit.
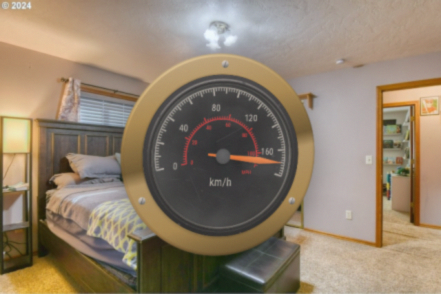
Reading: **170** km/h
